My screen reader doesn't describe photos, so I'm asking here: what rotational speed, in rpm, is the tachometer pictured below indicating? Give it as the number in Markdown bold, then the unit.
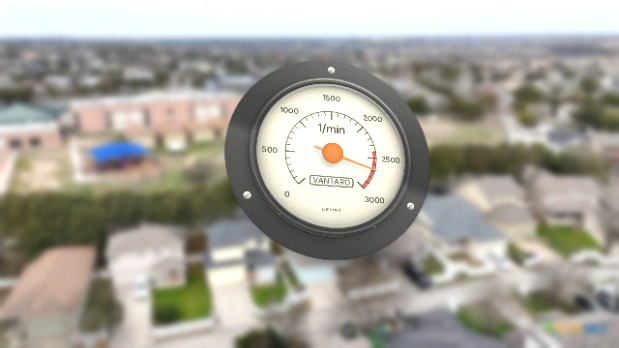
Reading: **2700** rpm
